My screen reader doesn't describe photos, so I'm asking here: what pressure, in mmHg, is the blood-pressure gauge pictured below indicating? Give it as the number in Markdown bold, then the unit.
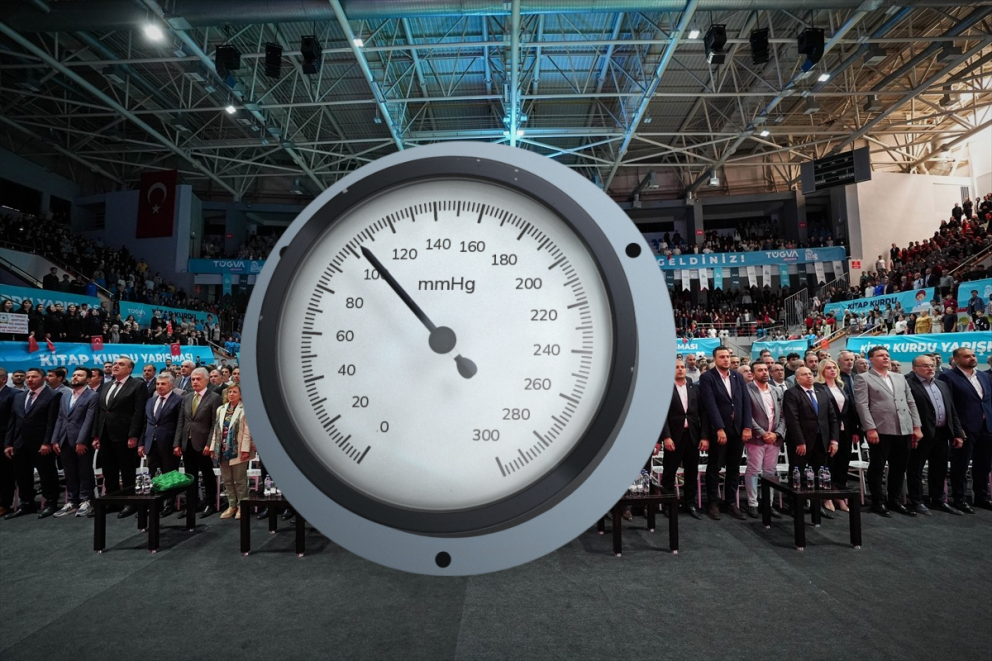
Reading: **104** mmHg
